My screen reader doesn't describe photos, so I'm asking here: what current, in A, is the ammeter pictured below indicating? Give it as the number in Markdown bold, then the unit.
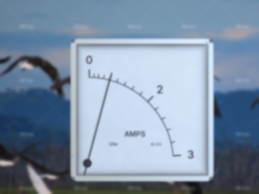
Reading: **1** A
